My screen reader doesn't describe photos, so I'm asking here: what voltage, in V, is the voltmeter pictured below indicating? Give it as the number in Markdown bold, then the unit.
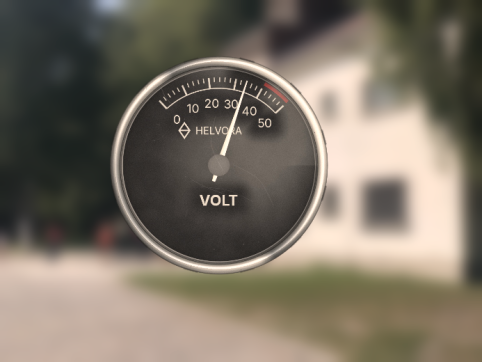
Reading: **34** V
